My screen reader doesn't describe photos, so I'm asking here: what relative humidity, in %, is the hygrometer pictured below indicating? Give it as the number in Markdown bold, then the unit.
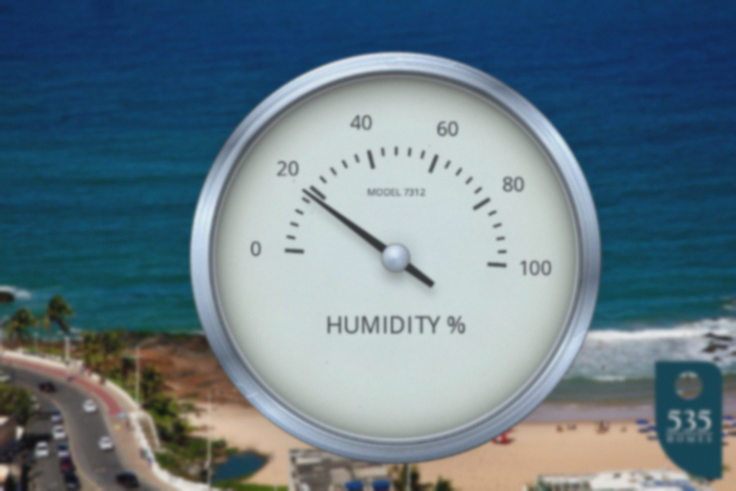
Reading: **18** %
